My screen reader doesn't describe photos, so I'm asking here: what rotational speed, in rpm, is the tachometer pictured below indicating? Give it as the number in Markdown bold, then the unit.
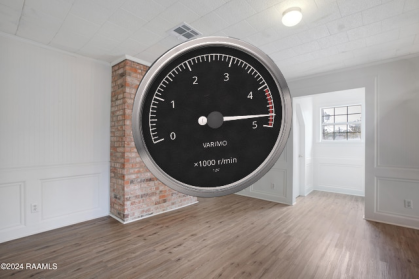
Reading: **4700** rpm
